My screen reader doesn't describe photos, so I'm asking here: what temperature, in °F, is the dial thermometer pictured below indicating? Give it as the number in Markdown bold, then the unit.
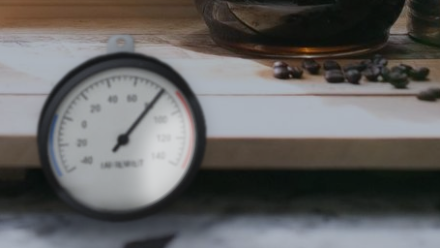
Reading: **80** °F
